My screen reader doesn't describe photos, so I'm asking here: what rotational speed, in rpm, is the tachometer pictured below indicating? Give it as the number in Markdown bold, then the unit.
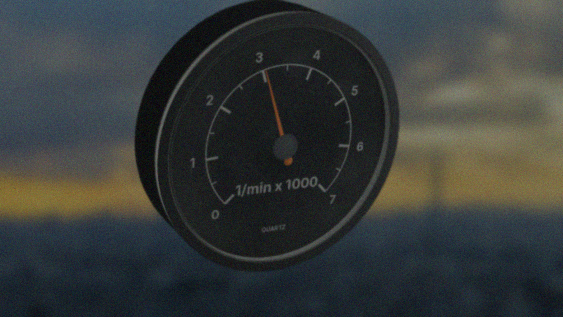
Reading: **3000** rpm
